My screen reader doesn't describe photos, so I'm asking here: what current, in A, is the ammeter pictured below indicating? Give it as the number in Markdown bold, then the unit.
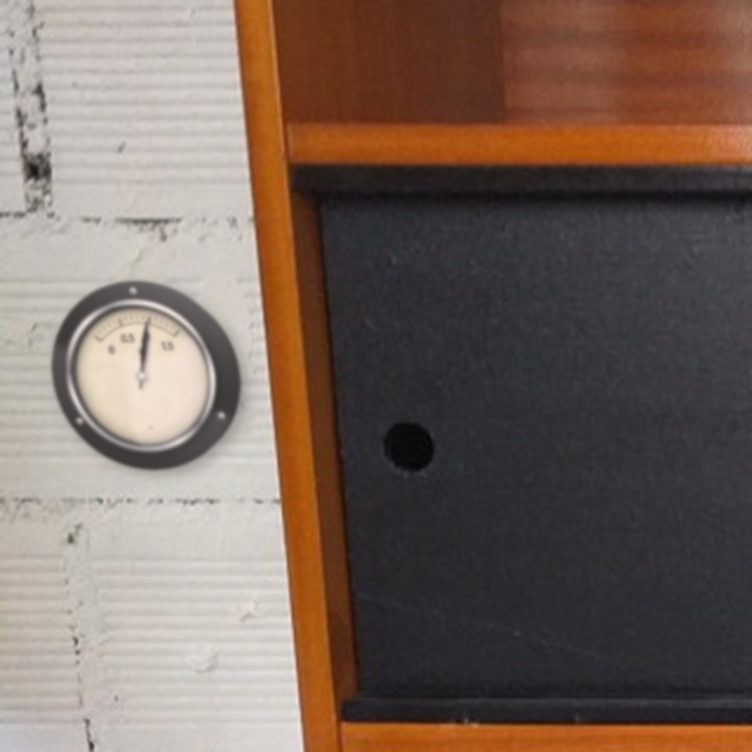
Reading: **1** A
